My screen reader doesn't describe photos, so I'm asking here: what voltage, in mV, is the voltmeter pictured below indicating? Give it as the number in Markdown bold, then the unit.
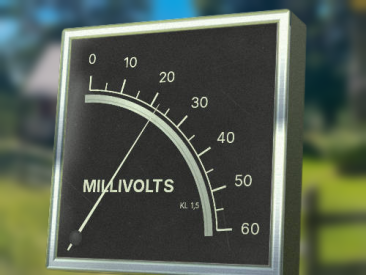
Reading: **22.5** mV
